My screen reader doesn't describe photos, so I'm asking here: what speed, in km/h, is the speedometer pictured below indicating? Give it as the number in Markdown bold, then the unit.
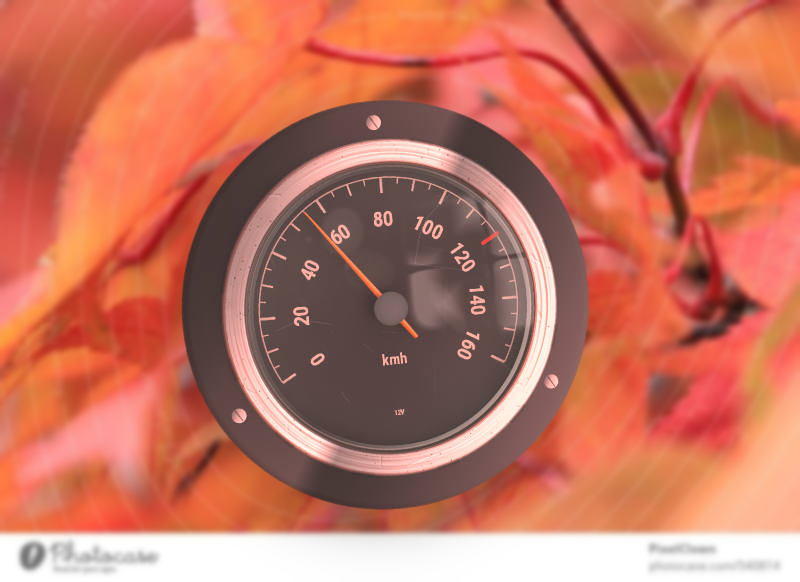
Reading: **55** km/h
